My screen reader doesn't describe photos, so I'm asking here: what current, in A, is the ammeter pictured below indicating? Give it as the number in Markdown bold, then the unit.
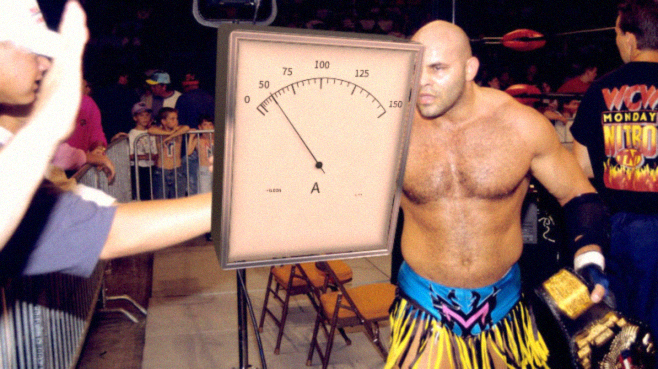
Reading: **50** A
